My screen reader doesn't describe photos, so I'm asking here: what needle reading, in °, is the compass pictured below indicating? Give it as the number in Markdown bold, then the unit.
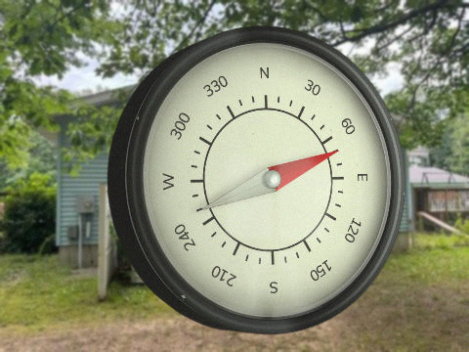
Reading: **70** °
